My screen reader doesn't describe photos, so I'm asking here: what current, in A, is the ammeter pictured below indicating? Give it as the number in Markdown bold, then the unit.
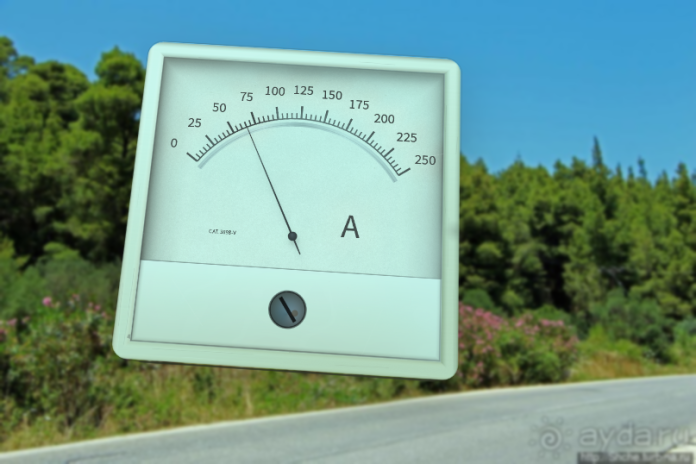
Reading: **65** A
